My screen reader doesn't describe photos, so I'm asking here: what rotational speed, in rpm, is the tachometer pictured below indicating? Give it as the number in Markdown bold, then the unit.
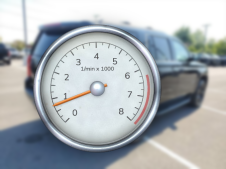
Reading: **750** rpm
